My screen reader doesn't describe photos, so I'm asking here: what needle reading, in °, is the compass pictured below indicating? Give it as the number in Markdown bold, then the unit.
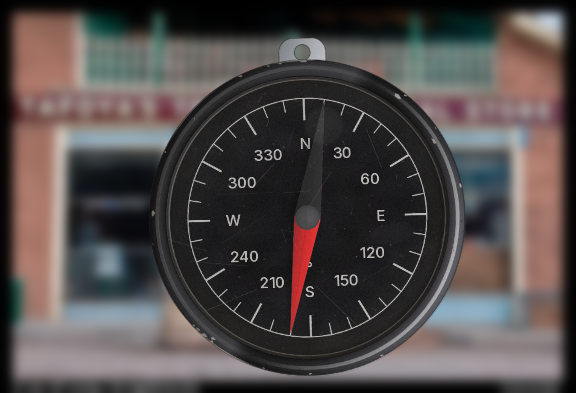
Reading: **190** °
